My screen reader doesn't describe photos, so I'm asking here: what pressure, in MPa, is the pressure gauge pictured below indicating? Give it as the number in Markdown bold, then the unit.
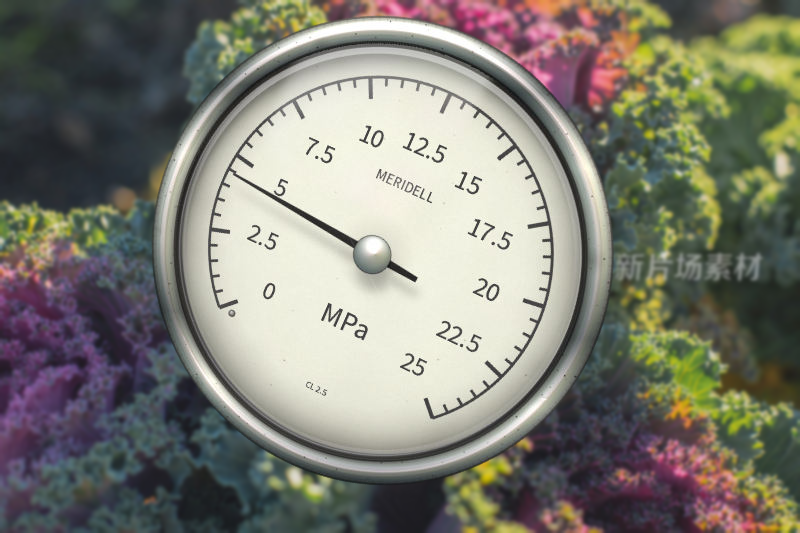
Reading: **4.5** MPa
